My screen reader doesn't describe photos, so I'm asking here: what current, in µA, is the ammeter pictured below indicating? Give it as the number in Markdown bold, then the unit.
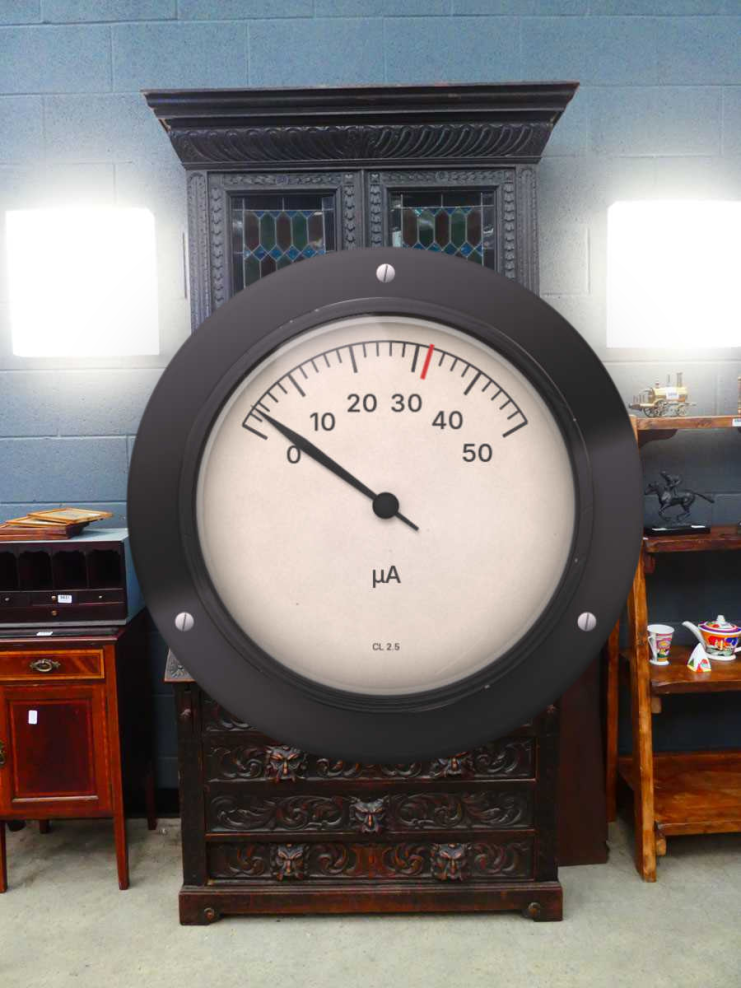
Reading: **3** µA
